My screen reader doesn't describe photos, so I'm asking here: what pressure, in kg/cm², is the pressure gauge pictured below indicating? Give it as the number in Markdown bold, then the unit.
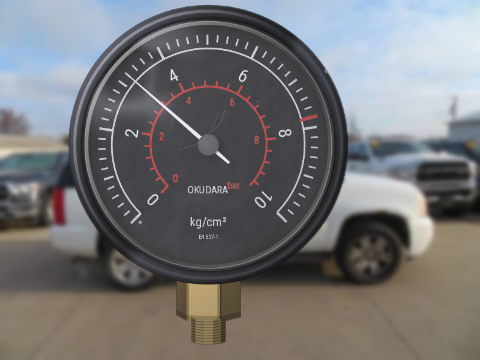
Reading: **3.2** kg/cm²
